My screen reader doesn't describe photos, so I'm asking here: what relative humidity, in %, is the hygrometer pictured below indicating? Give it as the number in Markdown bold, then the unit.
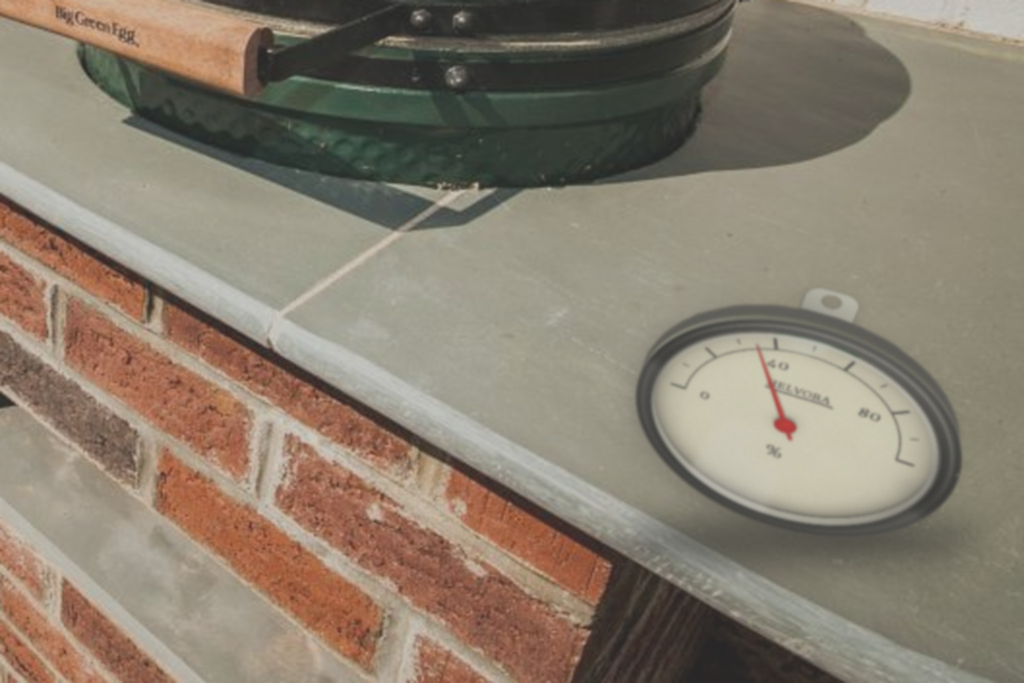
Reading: **35** %
